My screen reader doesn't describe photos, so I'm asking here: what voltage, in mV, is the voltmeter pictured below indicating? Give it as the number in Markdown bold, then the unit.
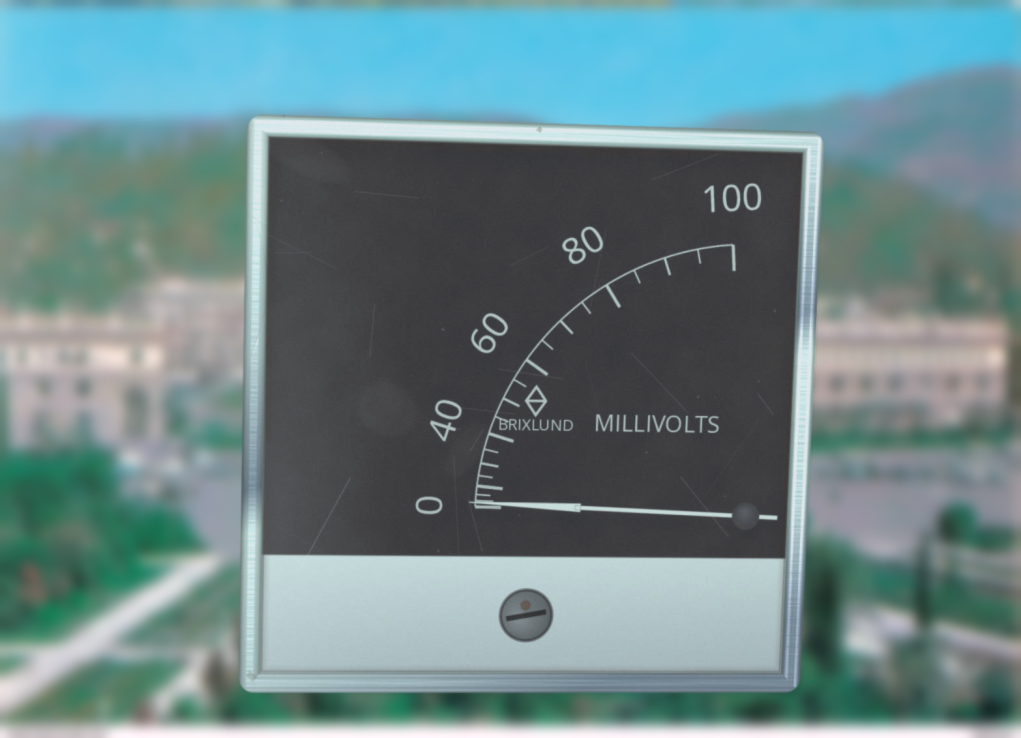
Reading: **10** mV
